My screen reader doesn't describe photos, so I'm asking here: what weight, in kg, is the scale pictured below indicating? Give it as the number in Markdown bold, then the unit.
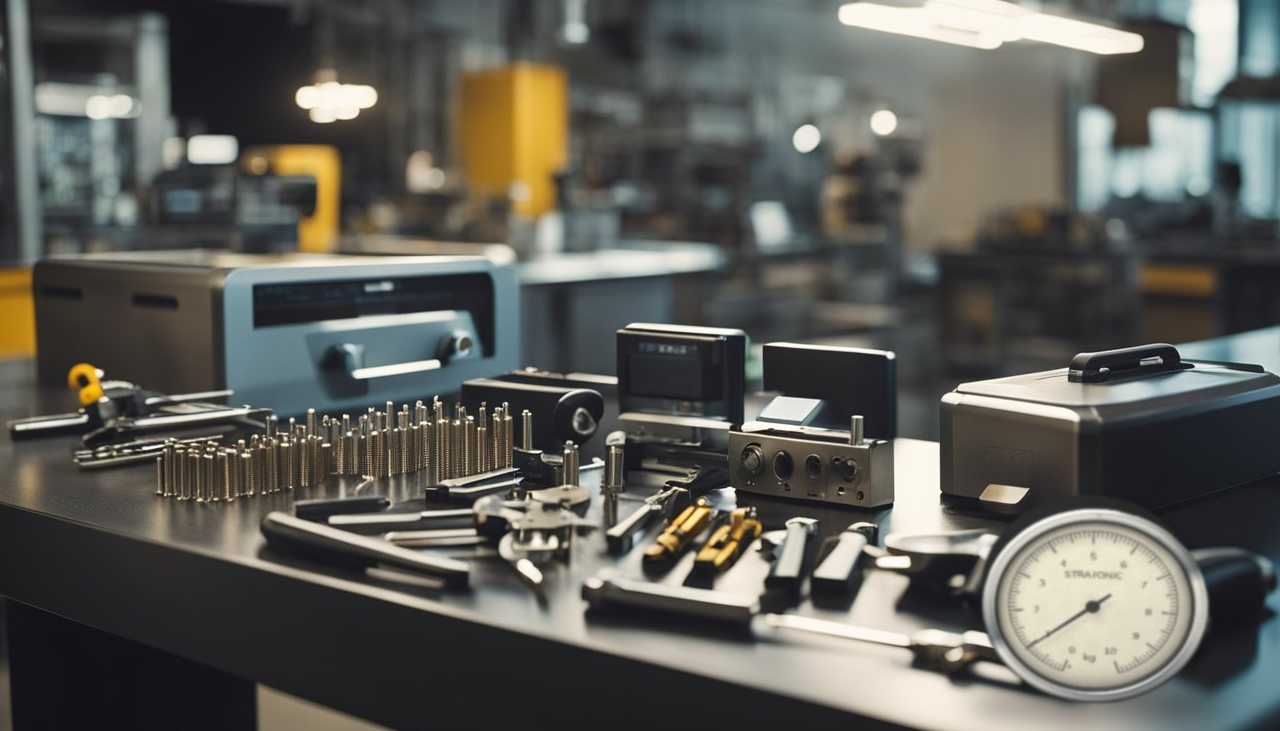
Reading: **1** kg
